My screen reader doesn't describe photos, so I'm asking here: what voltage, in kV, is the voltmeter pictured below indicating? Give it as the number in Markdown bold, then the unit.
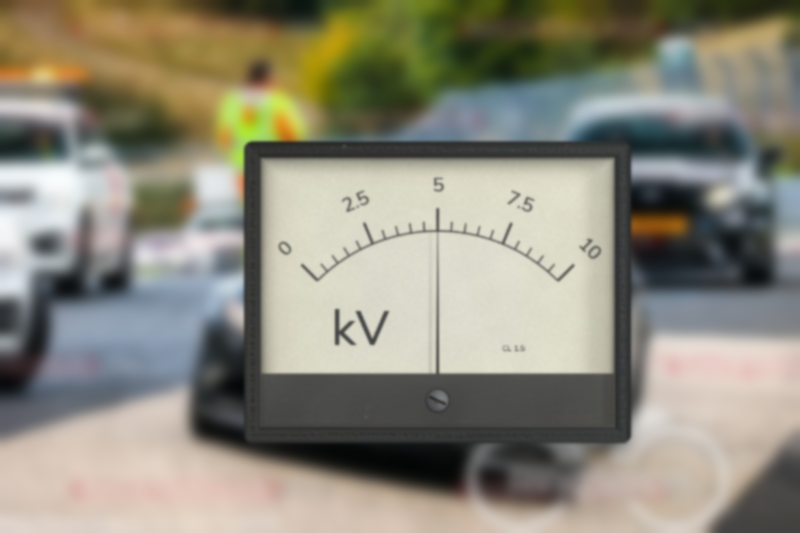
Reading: **5** kV
